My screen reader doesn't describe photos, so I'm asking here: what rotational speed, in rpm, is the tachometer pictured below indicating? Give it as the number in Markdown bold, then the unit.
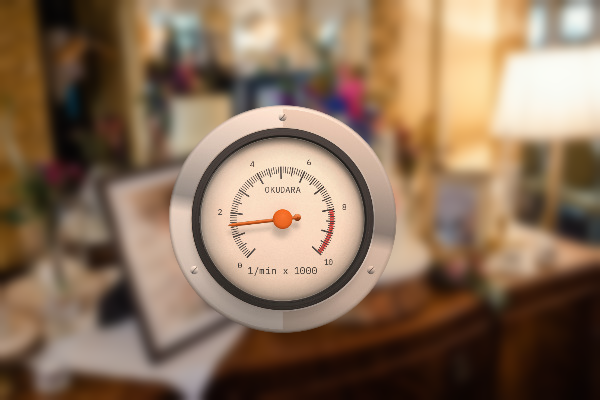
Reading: **1500** rpm
